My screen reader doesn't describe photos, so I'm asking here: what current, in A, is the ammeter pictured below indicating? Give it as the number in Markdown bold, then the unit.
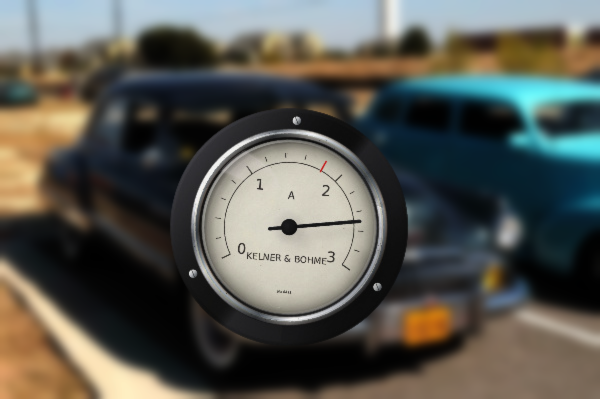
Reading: **2.5** A
